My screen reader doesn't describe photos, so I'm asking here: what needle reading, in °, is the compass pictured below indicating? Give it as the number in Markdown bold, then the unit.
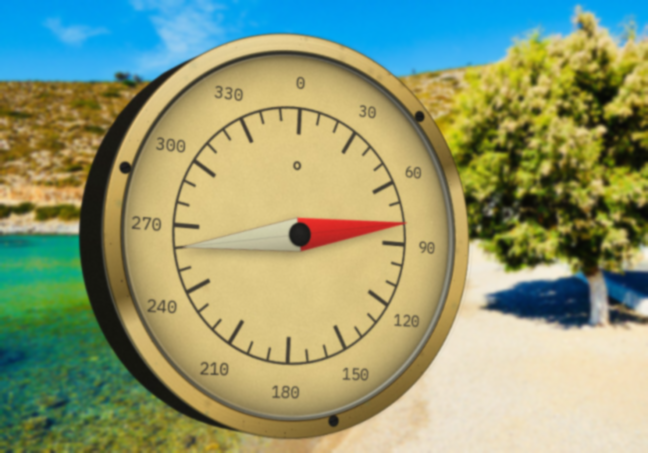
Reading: **80** °
